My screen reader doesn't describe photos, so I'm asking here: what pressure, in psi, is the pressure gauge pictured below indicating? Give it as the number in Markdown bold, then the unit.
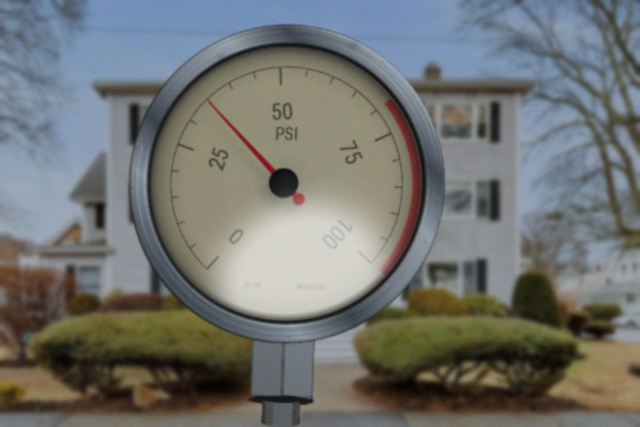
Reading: **35** psi
